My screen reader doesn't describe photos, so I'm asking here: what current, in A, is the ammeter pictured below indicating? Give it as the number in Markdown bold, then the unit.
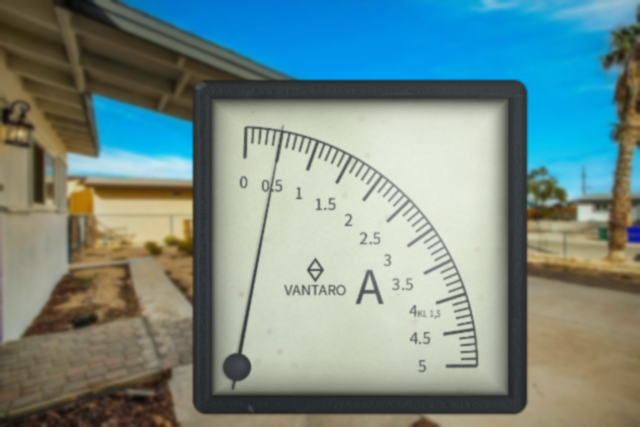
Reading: **0.5** A
